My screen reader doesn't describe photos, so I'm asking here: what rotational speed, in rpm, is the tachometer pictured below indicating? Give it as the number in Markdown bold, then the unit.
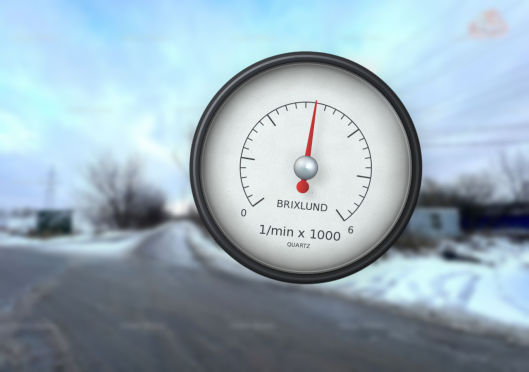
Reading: **3000** rpm
